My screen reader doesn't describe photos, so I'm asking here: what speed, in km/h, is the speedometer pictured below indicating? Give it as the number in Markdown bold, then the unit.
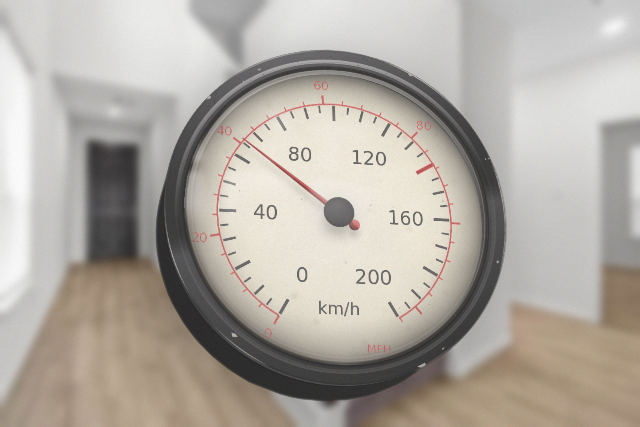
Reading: **65** km/h
